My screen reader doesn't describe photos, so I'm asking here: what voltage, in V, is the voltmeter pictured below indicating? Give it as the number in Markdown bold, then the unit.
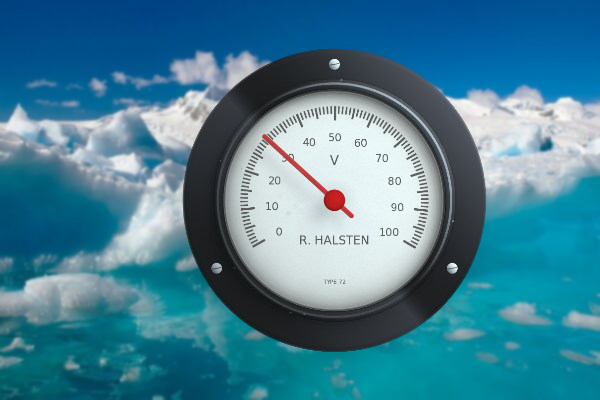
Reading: **30** V
